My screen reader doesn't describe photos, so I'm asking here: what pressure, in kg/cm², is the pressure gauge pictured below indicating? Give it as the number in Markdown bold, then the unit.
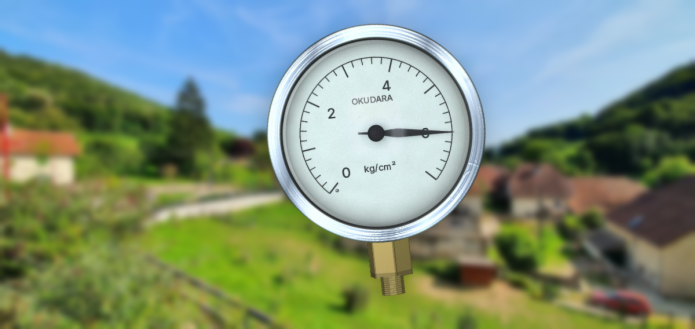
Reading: **6** kg/cm²
